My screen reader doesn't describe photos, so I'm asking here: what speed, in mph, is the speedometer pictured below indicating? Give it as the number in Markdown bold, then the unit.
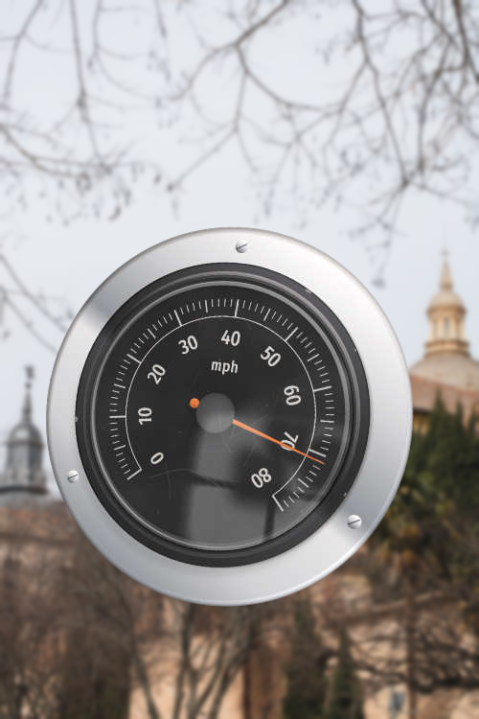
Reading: **71** mph
